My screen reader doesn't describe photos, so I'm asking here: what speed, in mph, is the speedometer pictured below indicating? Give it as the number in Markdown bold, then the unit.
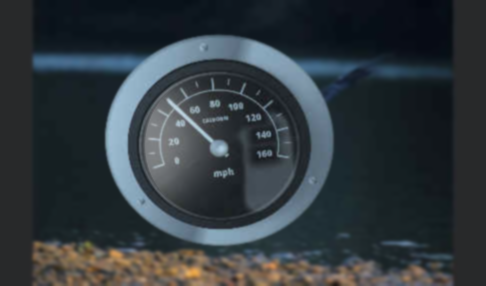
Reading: **50** mph
